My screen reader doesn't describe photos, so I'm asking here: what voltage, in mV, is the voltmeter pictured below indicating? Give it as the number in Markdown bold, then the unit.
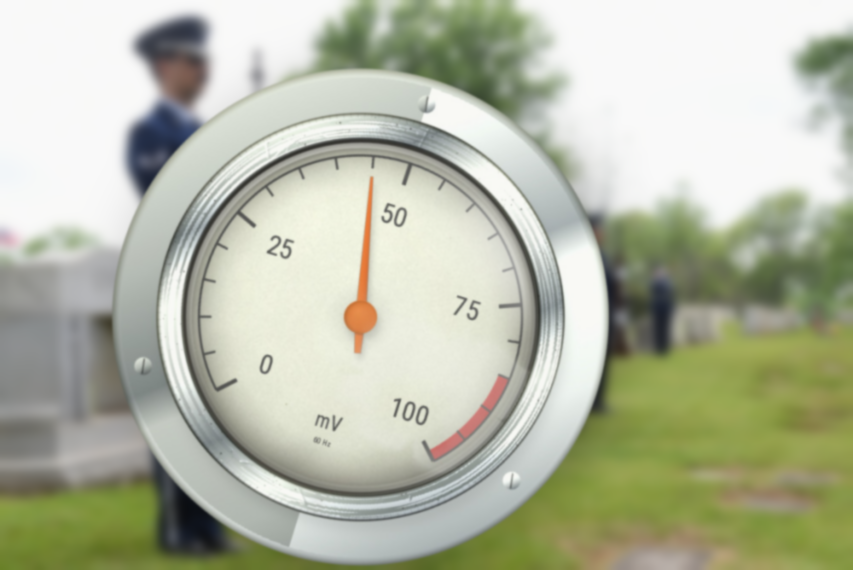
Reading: **45** mV
